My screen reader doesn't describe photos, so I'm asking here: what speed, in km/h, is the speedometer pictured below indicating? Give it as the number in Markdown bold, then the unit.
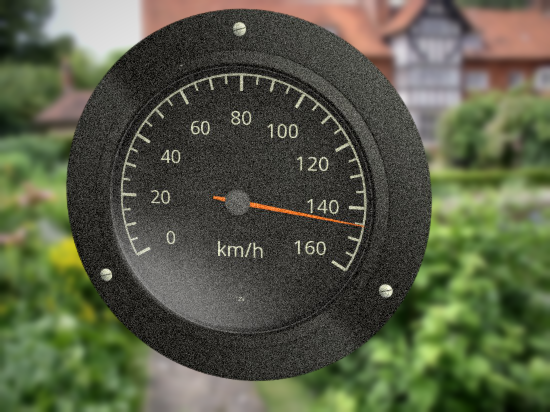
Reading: **145** km/h
